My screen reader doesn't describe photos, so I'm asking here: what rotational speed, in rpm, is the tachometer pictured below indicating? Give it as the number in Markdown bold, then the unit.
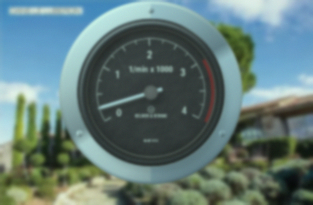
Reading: **250** rpm
